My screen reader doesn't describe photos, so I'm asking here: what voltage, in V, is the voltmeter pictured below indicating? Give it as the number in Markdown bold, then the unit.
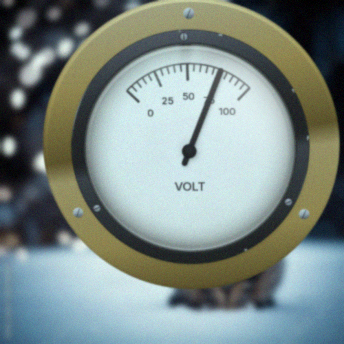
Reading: **75** V
